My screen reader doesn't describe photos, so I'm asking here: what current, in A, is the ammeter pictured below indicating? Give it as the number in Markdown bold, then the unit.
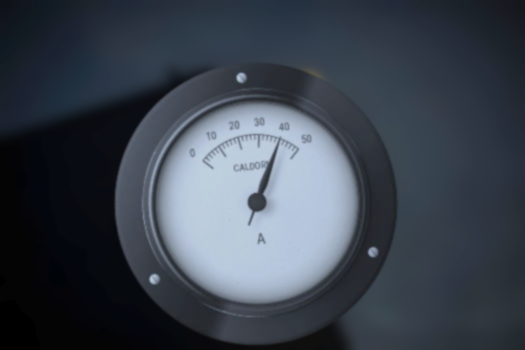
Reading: **40** A
